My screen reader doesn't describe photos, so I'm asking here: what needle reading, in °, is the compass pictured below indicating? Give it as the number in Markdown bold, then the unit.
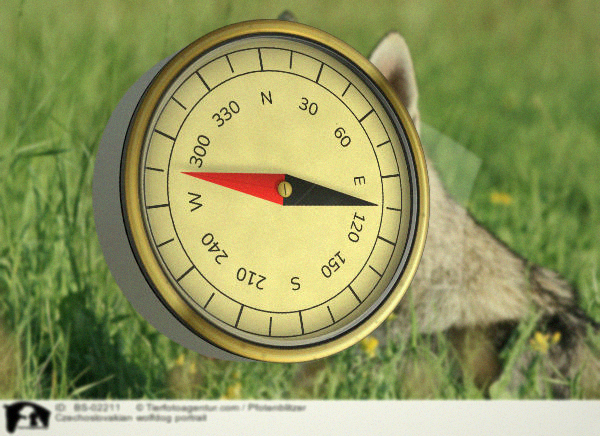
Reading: **285** °
